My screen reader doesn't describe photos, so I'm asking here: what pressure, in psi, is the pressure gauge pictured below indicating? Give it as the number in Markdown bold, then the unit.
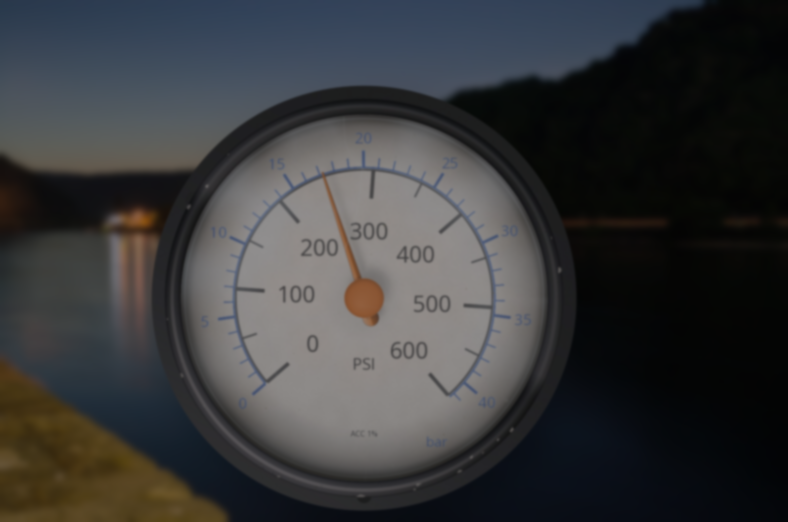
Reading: **250** psi
